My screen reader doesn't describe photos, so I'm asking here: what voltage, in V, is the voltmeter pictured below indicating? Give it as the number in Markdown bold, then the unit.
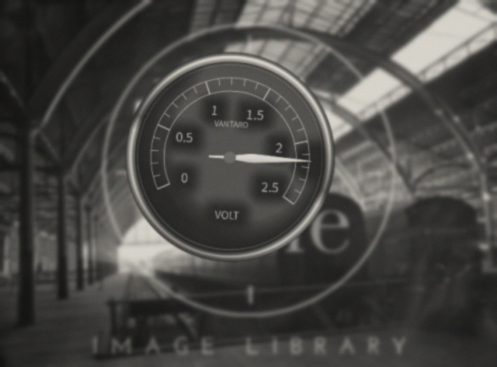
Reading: **2.15** V
